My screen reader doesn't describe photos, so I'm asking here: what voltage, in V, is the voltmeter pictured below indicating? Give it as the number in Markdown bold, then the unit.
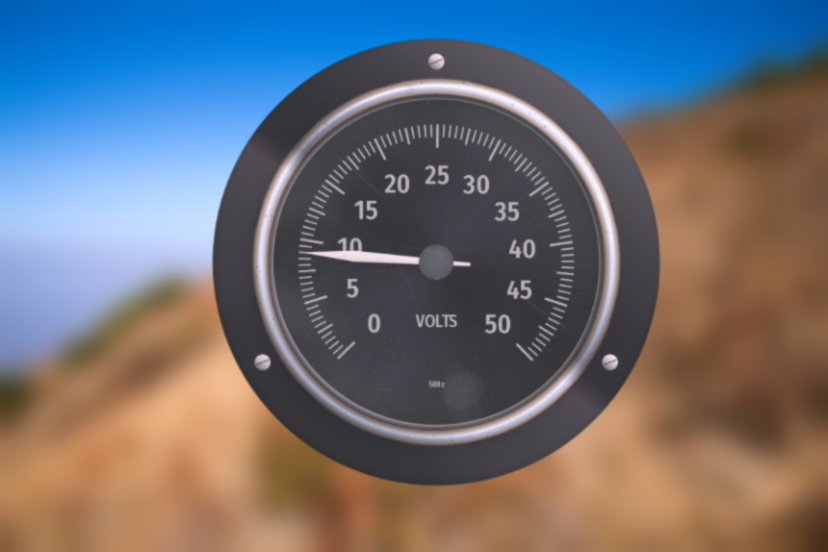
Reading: **9** V
